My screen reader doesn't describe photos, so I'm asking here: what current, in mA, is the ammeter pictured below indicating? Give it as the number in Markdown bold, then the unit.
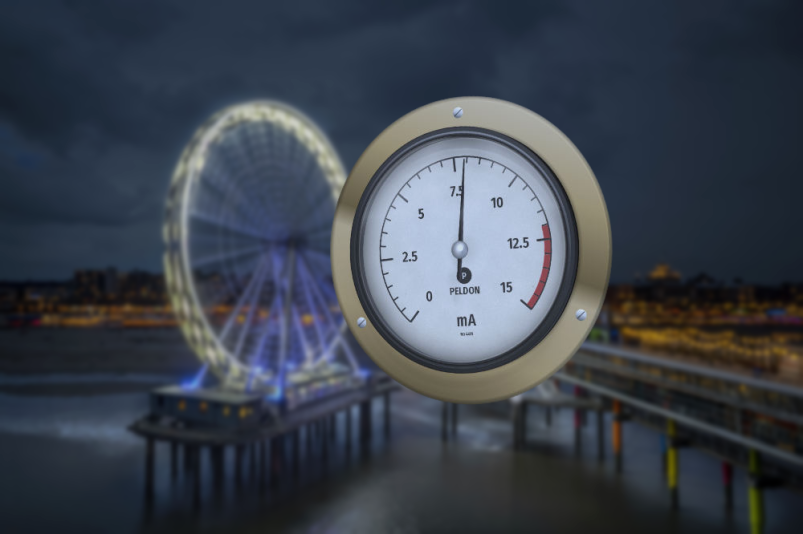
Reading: **8** mA
